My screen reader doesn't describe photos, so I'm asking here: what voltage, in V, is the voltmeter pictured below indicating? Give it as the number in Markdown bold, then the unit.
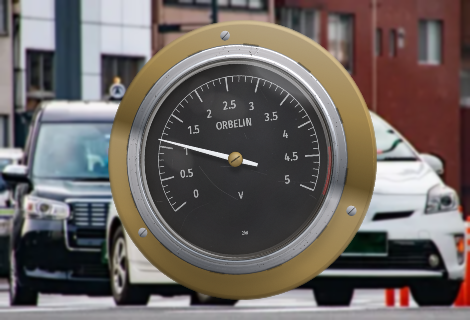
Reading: **1.1** V
